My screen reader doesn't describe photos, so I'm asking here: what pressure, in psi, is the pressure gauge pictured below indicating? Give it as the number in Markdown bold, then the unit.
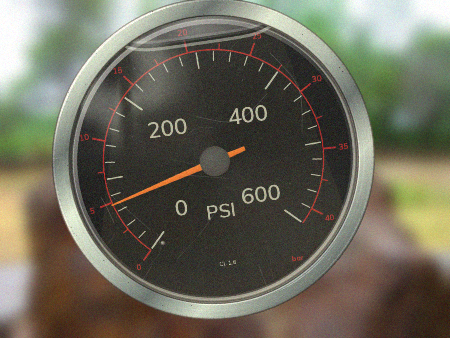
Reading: **70** psi
